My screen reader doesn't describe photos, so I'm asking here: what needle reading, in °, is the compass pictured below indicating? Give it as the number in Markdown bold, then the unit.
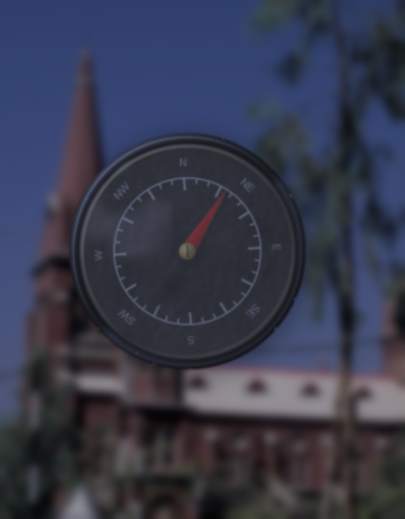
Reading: **35** °
